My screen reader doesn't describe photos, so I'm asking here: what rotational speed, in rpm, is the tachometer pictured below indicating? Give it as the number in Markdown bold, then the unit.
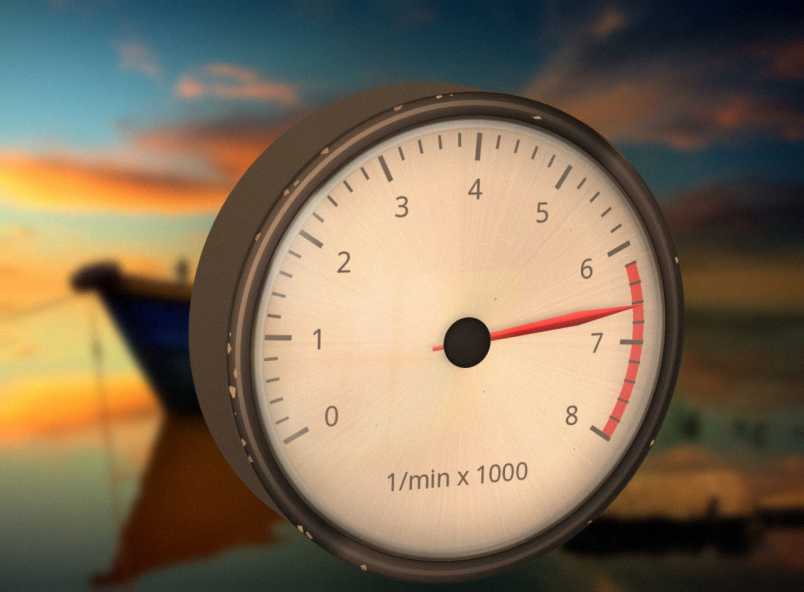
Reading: **6600** rpm
